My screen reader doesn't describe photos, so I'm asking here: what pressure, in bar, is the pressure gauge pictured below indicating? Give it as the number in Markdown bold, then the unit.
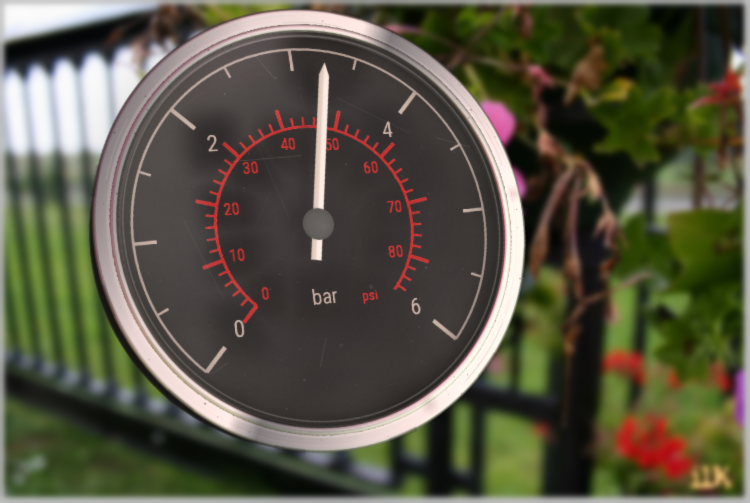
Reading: **3.25** bar
